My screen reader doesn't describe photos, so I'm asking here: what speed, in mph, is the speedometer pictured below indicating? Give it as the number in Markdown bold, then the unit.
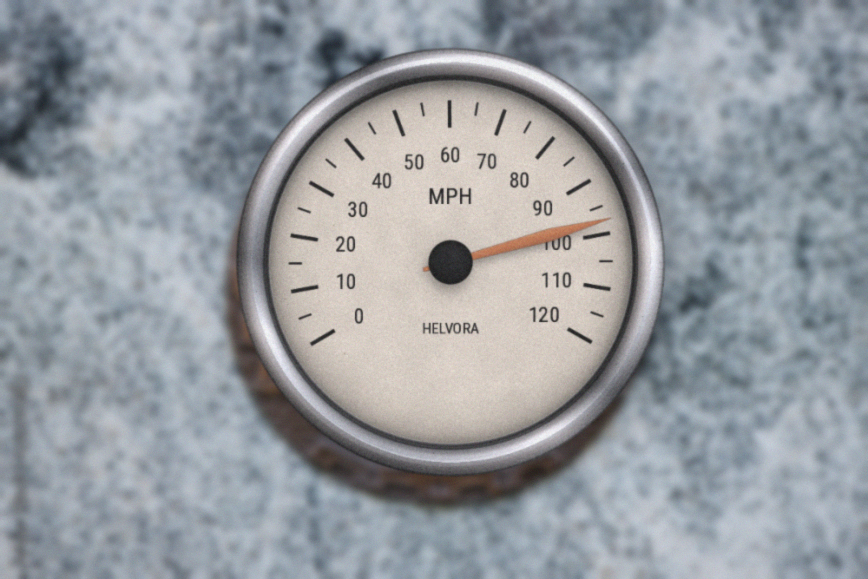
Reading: **97.5** mph
